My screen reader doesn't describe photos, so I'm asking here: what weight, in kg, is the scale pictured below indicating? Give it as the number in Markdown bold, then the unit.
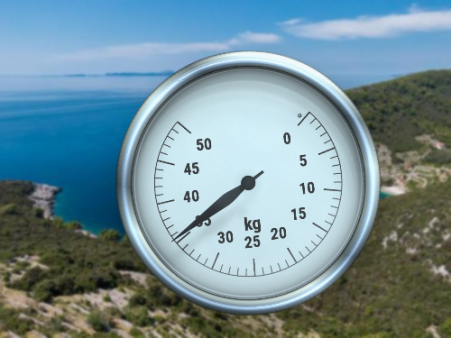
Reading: **35.5** kg
